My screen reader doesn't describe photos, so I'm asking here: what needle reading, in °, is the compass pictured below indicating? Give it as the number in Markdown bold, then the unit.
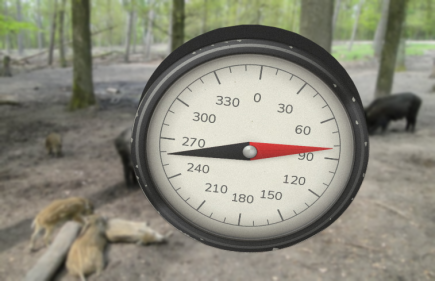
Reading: **80** °
